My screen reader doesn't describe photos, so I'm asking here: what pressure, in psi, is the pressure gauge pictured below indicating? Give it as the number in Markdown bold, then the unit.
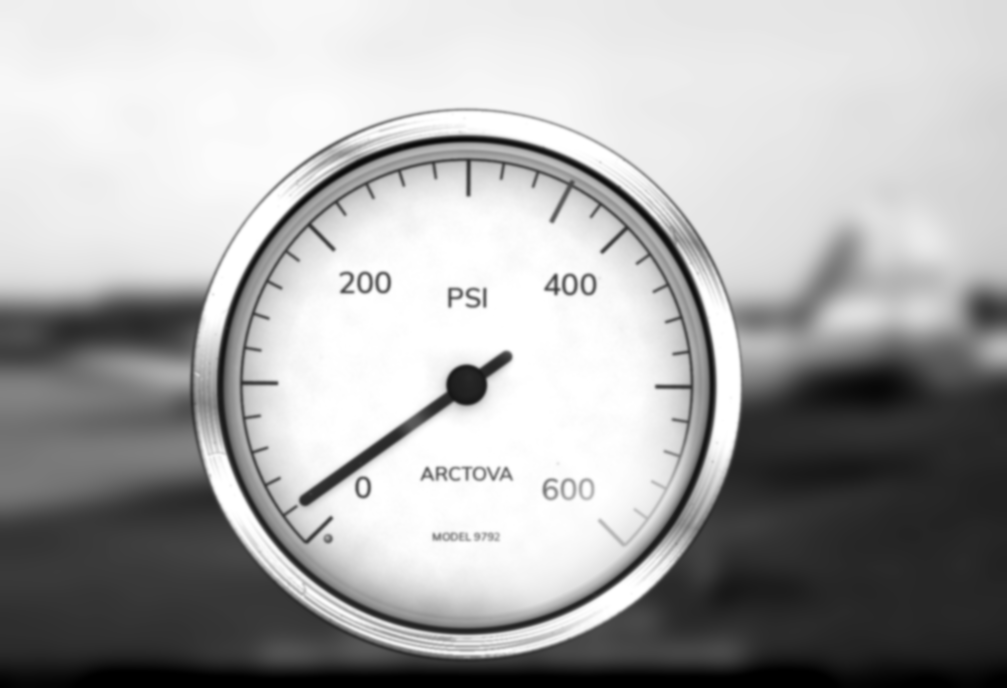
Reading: **20** psi
